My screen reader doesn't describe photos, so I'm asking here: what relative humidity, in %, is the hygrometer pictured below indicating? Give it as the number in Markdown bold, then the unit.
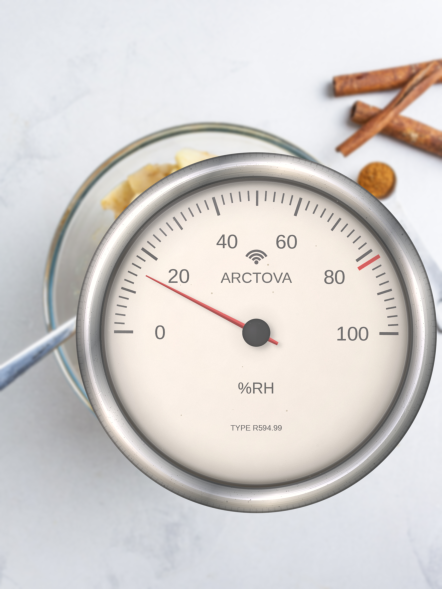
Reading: **15** %
